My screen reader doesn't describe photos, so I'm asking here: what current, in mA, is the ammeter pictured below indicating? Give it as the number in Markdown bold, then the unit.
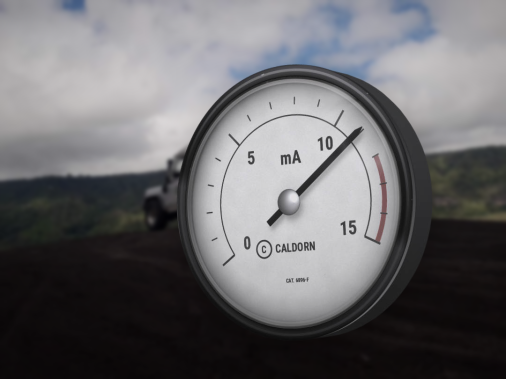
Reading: **11** mA
